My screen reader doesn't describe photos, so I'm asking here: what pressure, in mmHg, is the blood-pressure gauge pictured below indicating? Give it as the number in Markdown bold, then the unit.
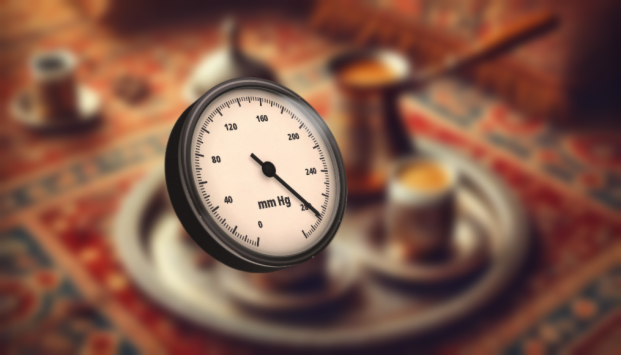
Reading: **280** mmHg
